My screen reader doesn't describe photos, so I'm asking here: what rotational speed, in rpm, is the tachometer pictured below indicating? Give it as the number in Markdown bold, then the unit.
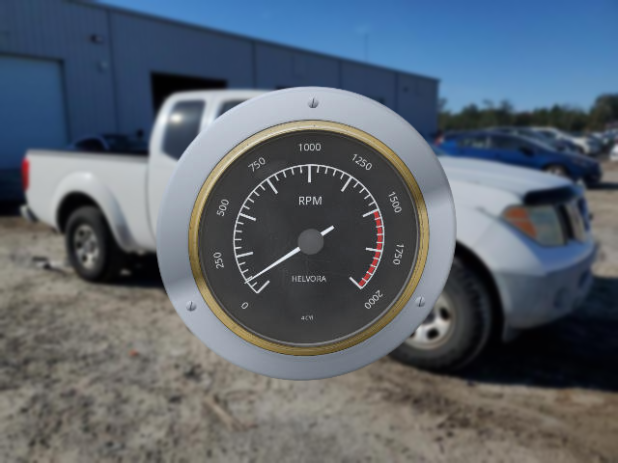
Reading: **100** rpm
